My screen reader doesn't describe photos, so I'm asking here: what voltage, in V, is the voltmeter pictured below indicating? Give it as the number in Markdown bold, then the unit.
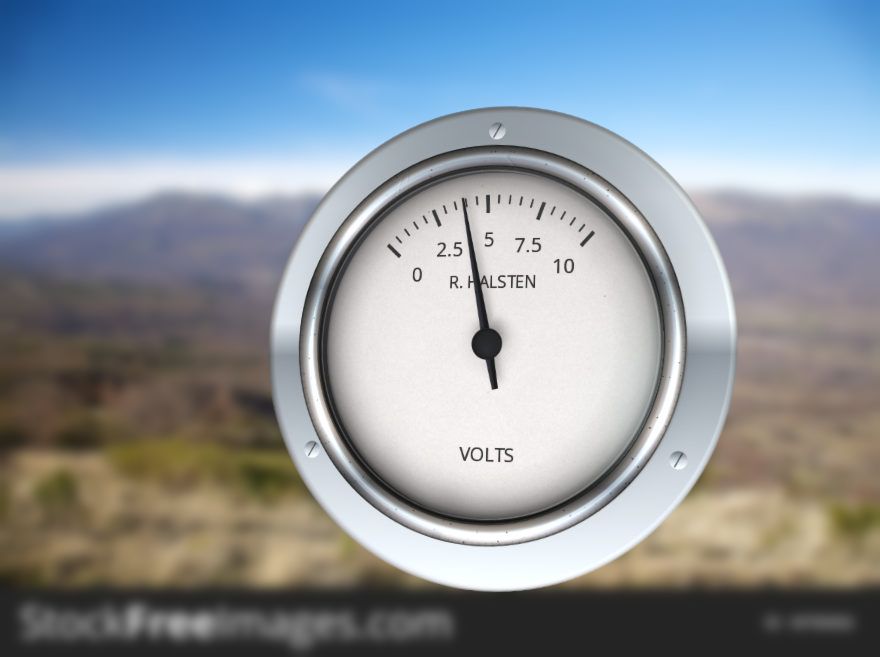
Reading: **4** V
